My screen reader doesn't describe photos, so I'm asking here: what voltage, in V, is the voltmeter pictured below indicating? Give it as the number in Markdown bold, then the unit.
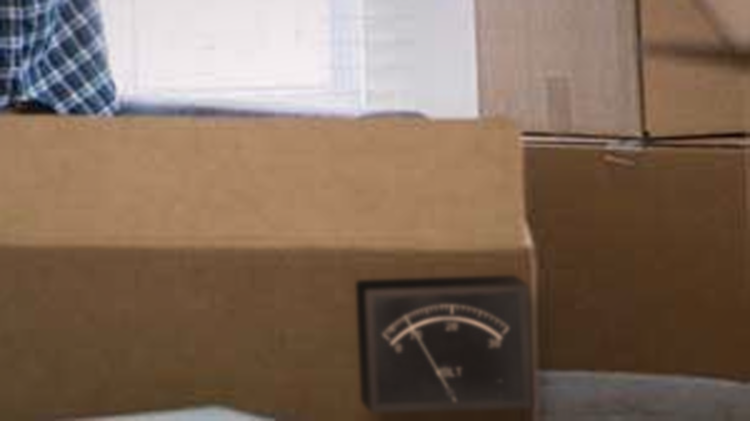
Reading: **10** V
